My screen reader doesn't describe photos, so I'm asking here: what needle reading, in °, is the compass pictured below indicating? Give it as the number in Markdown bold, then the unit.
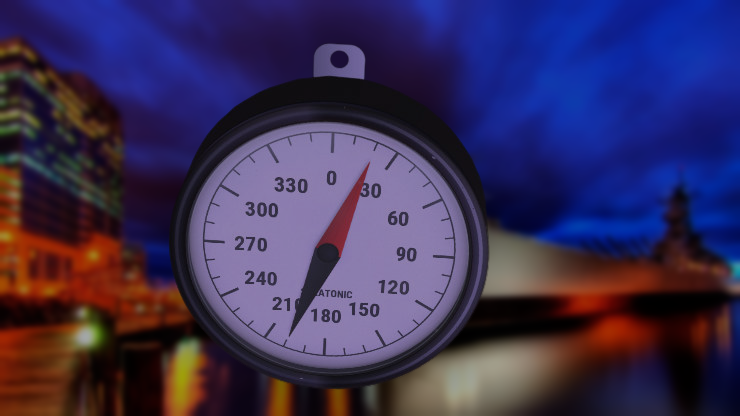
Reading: **20** °
